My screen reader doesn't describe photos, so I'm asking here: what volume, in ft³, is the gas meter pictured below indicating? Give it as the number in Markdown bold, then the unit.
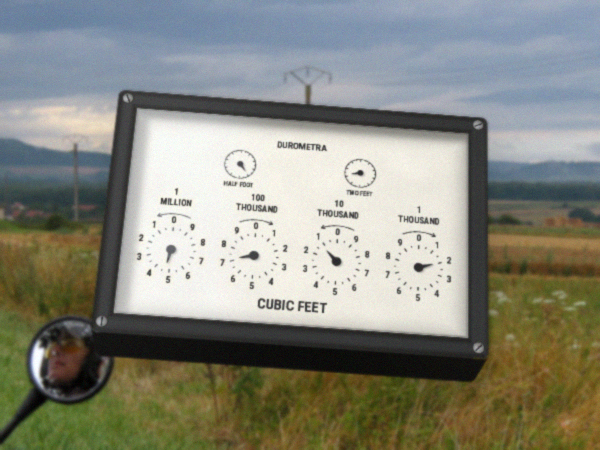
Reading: **471200** ft³
